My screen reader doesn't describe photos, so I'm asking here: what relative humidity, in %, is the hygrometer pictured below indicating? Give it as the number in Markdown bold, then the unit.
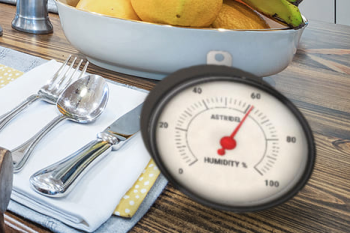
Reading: **60** %
